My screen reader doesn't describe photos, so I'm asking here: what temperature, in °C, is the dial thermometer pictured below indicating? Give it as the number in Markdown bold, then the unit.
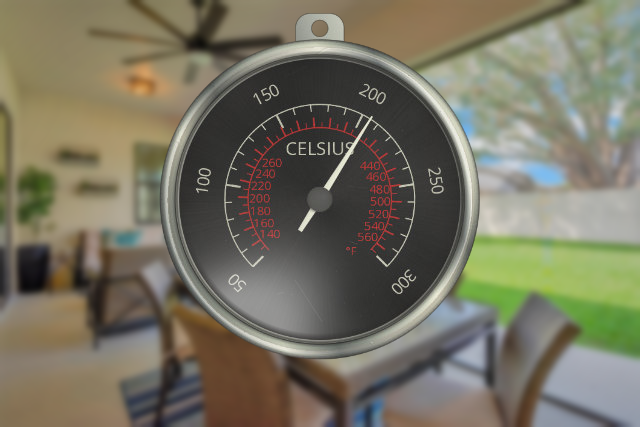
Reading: **205** °C
